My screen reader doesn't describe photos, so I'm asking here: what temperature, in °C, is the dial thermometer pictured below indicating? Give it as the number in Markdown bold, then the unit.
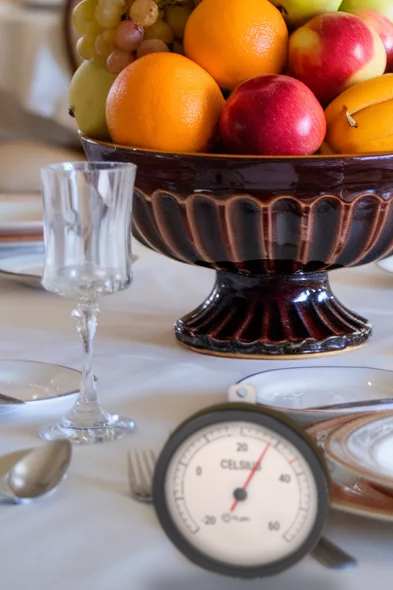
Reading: **28** °C
